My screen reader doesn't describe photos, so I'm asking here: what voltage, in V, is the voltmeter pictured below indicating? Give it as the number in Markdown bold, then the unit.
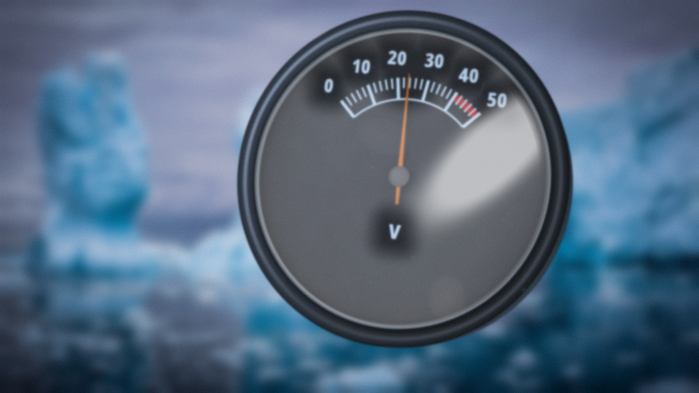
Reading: **24** V
